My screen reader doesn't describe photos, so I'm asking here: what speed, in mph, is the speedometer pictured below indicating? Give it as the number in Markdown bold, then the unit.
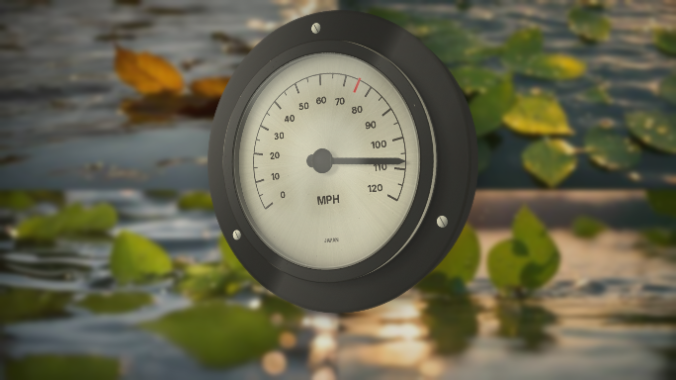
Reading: **107.5** mph
